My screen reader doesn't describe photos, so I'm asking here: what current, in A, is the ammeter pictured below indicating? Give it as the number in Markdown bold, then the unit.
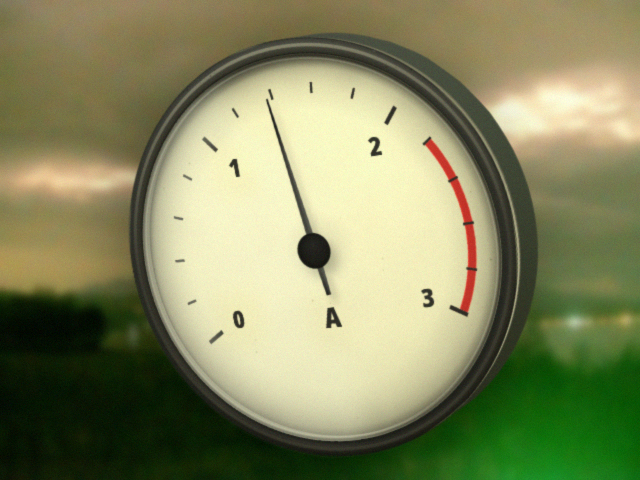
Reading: **1.4** A
